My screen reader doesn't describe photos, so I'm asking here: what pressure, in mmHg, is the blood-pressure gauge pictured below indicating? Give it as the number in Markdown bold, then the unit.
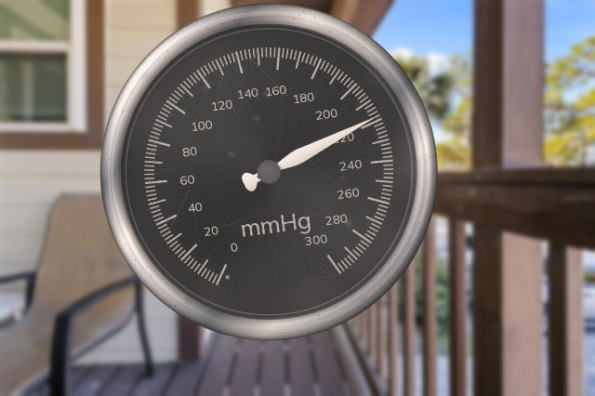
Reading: **218** mmHg
